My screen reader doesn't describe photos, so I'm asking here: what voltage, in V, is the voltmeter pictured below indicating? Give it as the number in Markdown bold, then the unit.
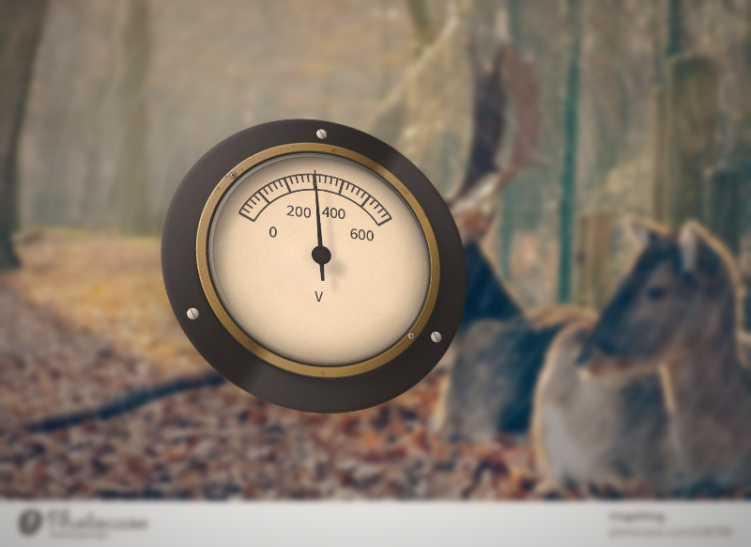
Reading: **300** V
